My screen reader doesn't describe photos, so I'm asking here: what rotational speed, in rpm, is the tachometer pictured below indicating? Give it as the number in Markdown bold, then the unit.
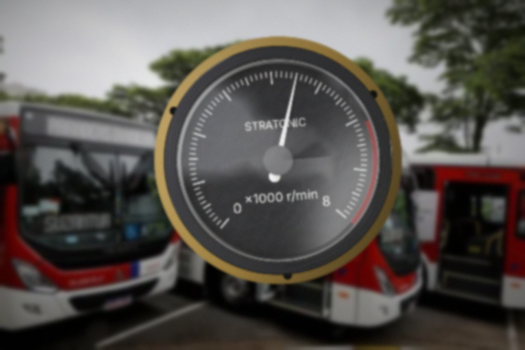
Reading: **4500** rpm
